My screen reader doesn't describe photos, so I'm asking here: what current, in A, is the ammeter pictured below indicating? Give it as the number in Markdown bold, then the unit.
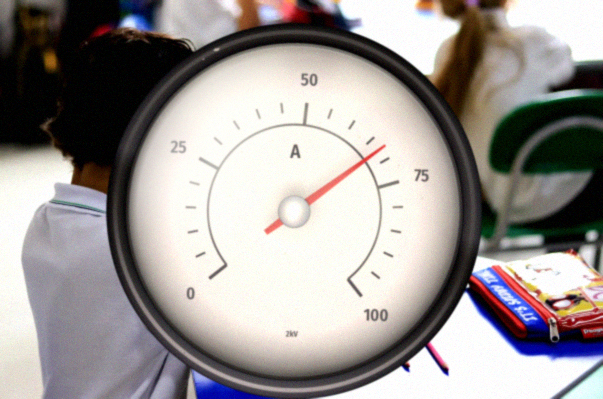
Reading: **67.5** A
